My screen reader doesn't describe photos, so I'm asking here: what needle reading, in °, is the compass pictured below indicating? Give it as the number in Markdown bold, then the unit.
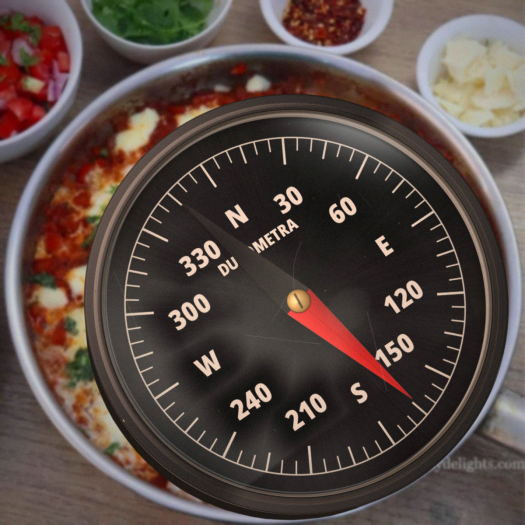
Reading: **165** °
